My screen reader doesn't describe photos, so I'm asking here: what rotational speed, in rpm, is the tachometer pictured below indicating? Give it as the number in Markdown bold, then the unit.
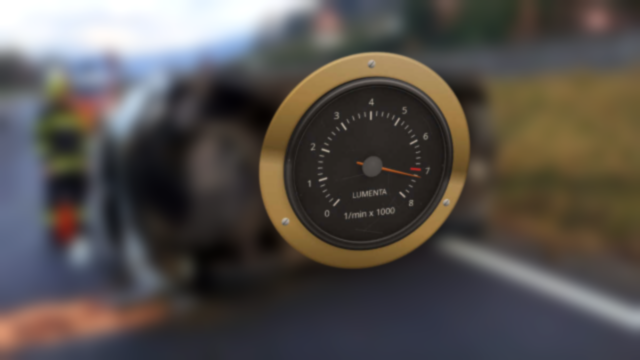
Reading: **7200** rpm
